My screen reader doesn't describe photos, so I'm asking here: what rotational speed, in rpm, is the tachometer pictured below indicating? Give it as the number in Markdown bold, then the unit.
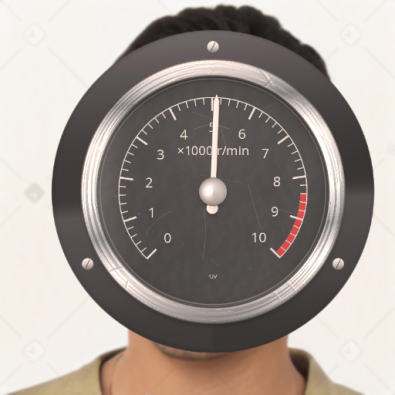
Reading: **5100** rpm
